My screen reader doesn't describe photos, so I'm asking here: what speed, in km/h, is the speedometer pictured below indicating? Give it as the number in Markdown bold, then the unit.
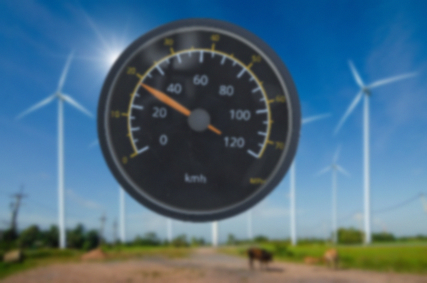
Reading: **30** km/h
